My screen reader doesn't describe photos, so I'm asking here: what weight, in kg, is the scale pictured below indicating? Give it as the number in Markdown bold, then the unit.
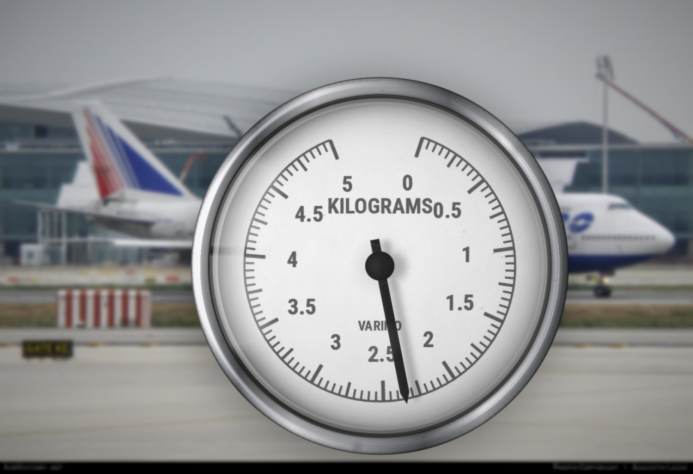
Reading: **2.35** kg
